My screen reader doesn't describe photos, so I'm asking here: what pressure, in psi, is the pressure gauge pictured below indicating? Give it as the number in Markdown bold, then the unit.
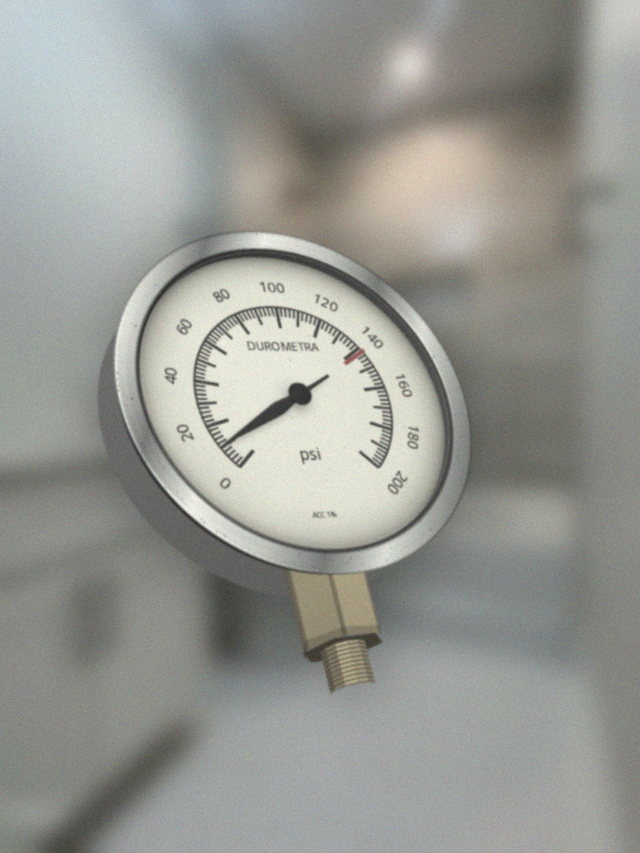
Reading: **10** psi
